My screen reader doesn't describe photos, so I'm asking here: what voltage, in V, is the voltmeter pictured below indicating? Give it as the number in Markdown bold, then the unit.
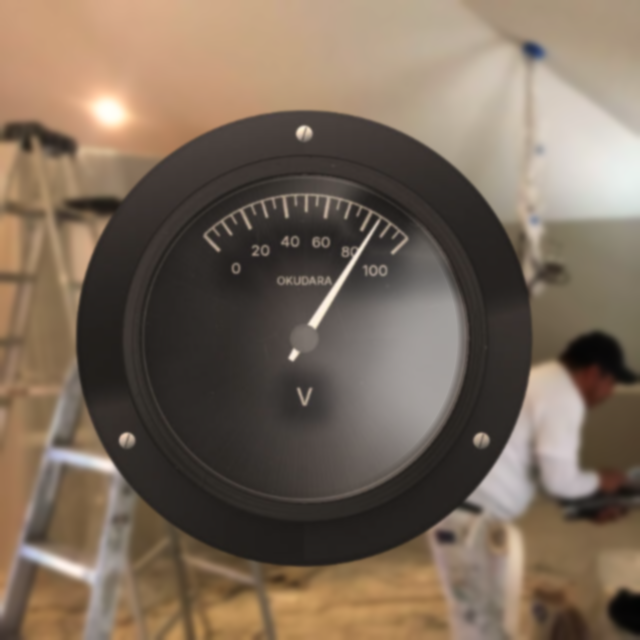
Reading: **85** V
